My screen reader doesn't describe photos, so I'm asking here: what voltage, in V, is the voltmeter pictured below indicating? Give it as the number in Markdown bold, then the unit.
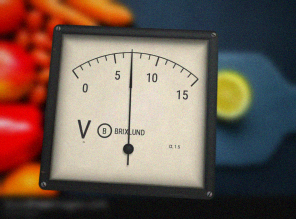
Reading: **7** V
